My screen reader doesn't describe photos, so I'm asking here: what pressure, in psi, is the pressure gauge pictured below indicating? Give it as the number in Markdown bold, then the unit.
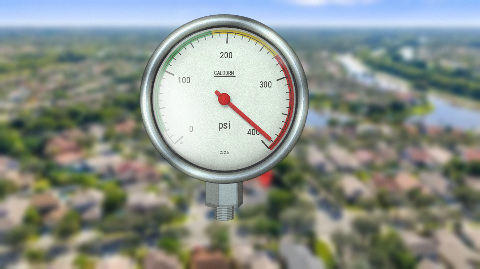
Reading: **390** psi
